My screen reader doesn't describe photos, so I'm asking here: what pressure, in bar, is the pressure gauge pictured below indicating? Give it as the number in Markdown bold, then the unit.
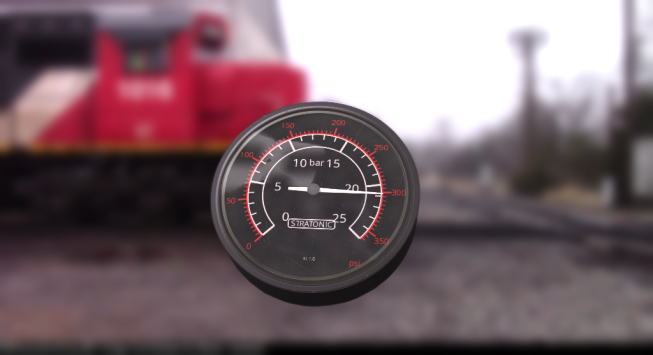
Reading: **21** bar
